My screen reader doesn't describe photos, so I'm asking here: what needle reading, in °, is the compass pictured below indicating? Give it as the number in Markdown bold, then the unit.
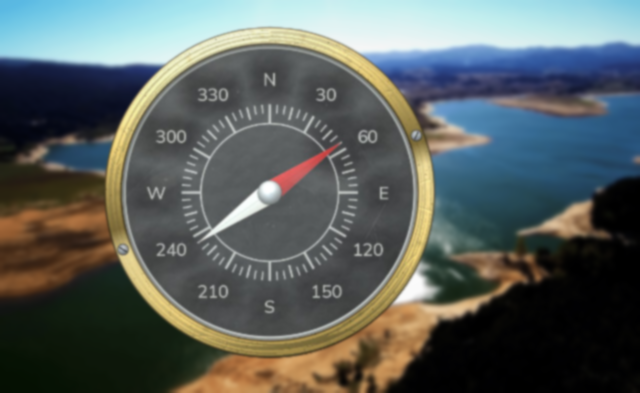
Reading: **55** °
